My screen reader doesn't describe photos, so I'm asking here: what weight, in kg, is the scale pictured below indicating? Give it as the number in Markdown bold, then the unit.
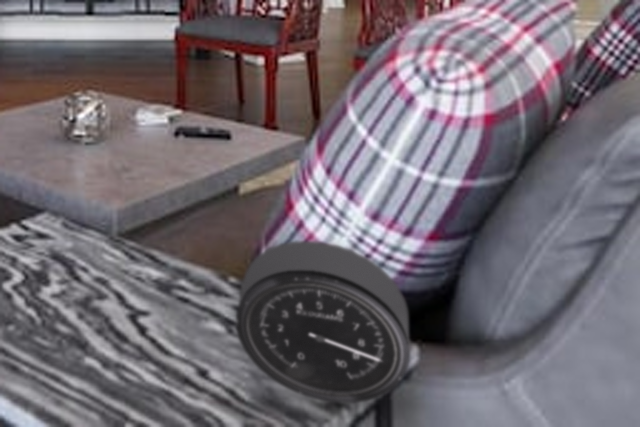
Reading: **8.5** kg
